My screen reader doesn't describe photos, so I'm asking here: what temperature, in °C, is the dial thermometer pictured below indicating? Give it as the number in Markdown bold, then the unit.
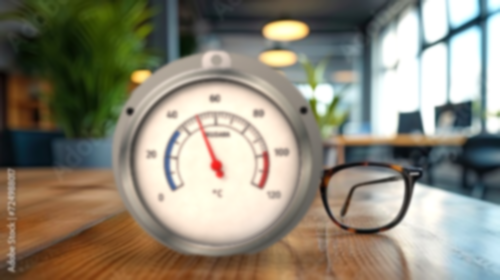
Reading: **50** °C
